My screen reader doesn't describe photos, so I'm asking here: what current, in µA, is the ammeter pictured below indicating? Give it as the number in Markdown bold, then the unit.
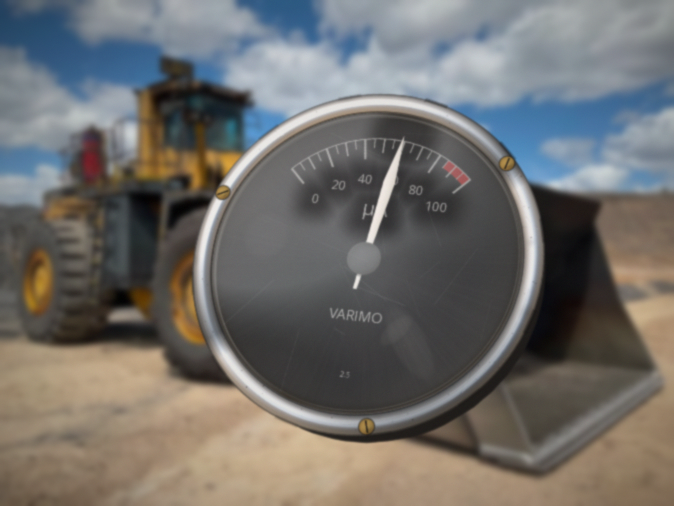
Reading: **60** µA
